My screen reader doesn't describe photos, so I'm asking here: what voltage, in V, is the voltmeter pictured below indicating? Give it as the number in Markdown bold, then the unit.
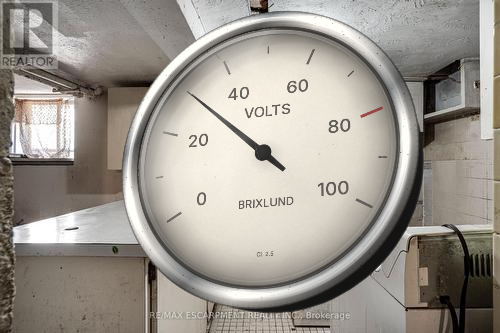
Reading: **30** V
